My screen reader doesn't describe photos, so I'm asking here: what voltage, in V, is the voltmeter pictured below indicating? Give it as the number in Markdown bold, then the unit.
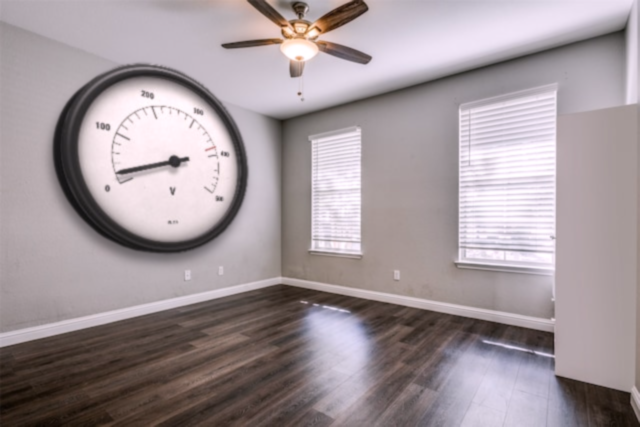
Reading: **20** V
